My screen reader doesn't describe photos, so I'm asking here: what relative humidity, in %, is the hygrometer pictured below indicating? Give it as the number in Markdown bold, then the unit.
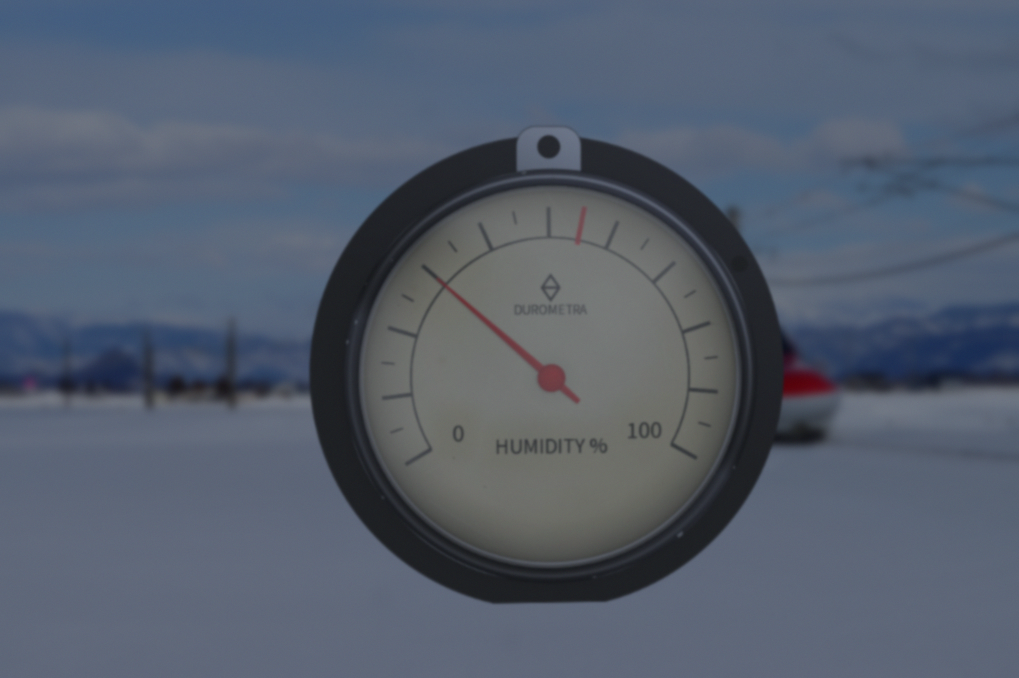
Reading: **30** %
